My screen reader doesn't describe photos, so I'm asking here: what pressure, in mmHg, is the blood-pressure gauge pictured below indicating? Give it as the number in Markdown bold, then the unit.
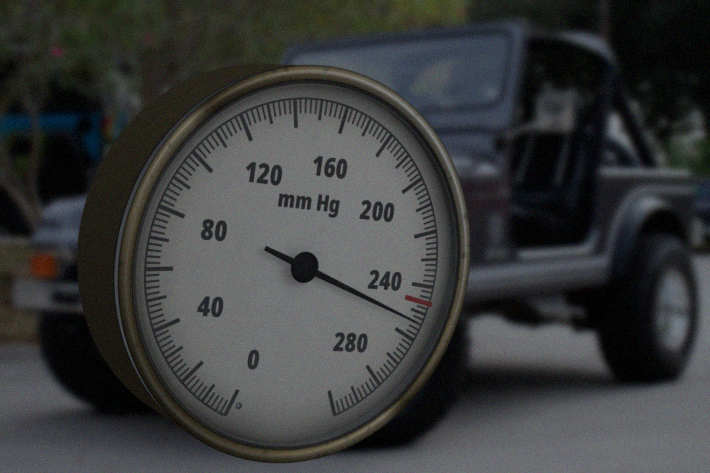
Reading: **254** mmHg
